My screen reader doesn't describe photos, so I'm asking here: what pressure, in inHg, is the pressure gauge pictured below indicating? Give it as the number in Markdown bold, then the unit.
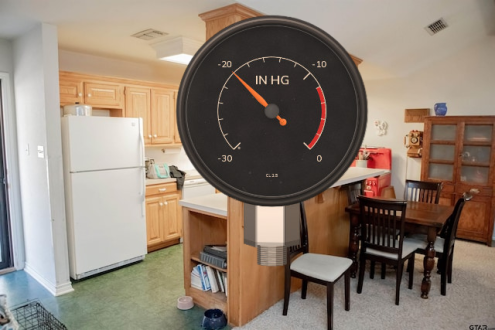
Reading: **-20** inHg
